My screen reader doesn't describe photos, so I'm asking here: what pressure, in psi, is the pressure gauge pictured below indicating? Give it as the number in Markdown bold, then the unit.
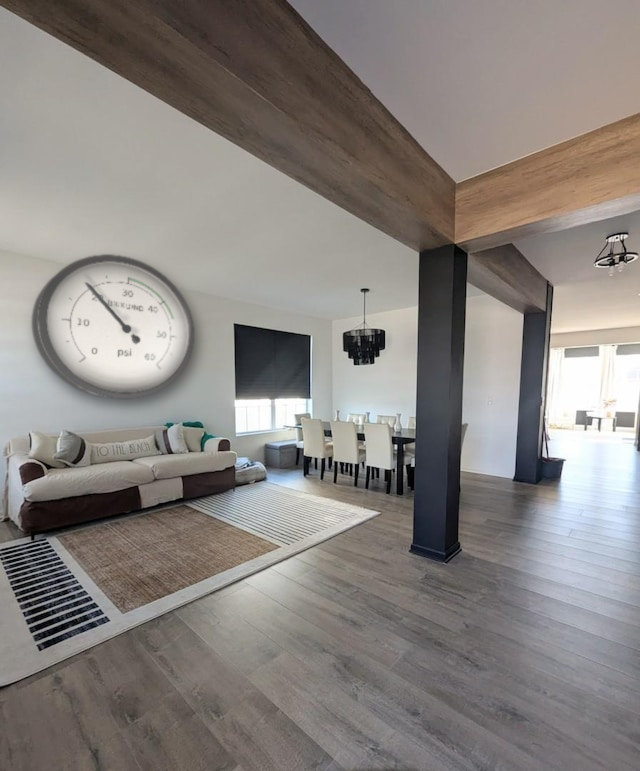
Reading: **20** psi
